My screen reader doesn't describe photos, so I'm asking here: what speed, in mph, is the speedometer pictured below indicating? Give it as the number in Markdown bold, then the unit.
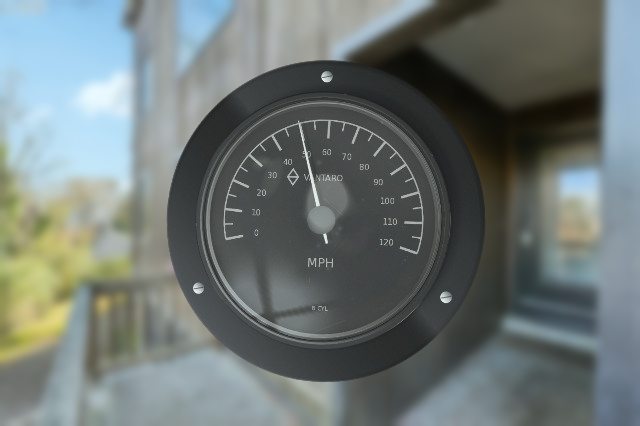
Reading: **50** mph
